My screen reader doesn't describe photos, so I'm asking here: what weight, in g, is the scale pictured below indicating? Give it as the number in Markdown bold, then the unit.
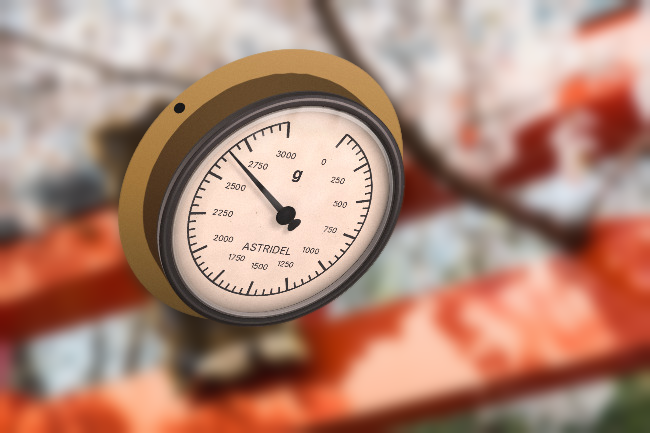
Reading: **2650** g
